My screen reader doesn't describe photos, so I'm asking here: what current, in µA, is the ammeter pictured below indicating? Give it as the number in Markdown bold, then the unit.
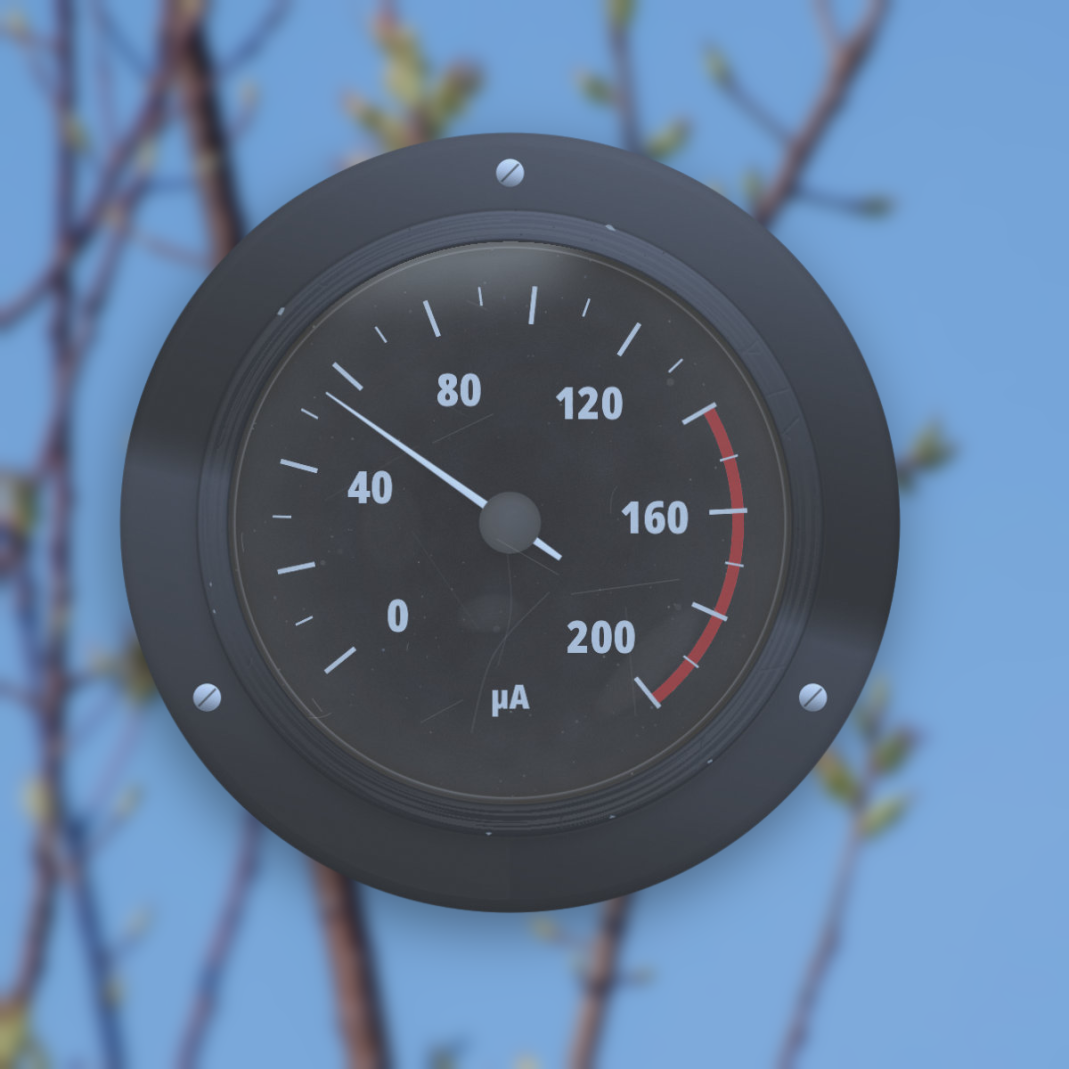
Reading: **55** µA
